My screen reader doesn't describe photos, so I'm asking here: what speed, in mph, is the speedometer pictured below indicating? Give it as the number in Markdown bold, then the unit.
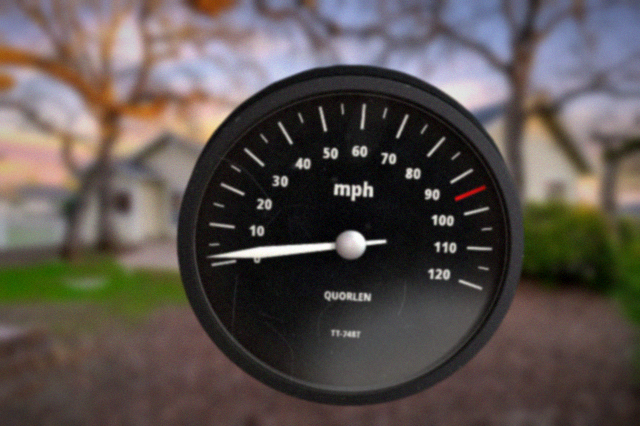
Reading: **2.5** mph
